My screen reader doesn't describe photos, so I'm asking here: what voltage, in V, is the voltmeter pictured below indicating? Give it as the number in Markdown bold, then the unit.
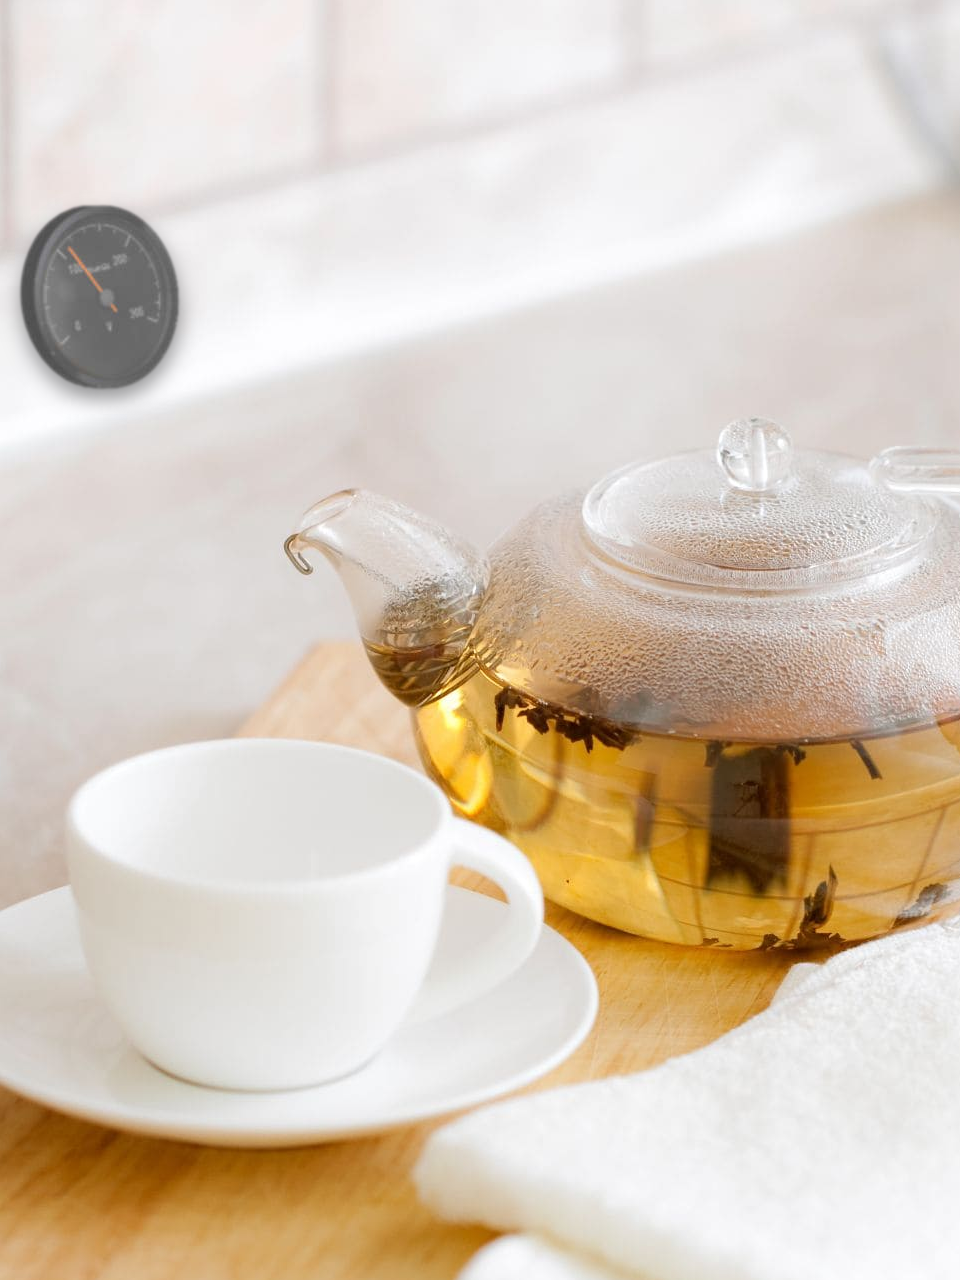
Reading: **110** V
